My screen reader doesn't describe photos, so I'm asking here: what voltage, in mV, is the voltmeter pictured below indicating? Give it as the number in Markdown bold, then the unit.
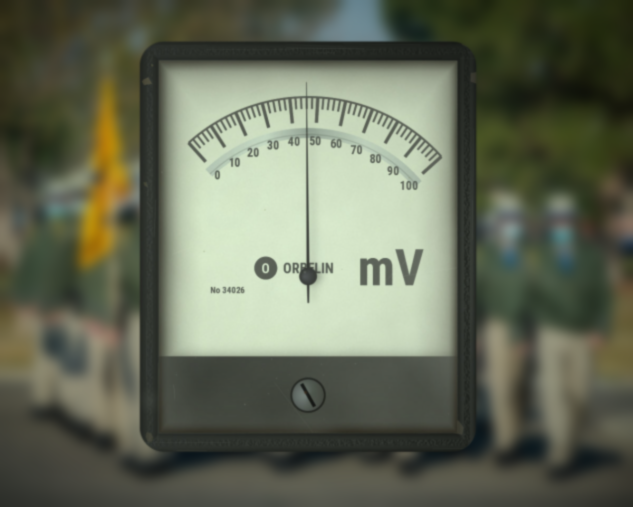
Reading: **46** mV
